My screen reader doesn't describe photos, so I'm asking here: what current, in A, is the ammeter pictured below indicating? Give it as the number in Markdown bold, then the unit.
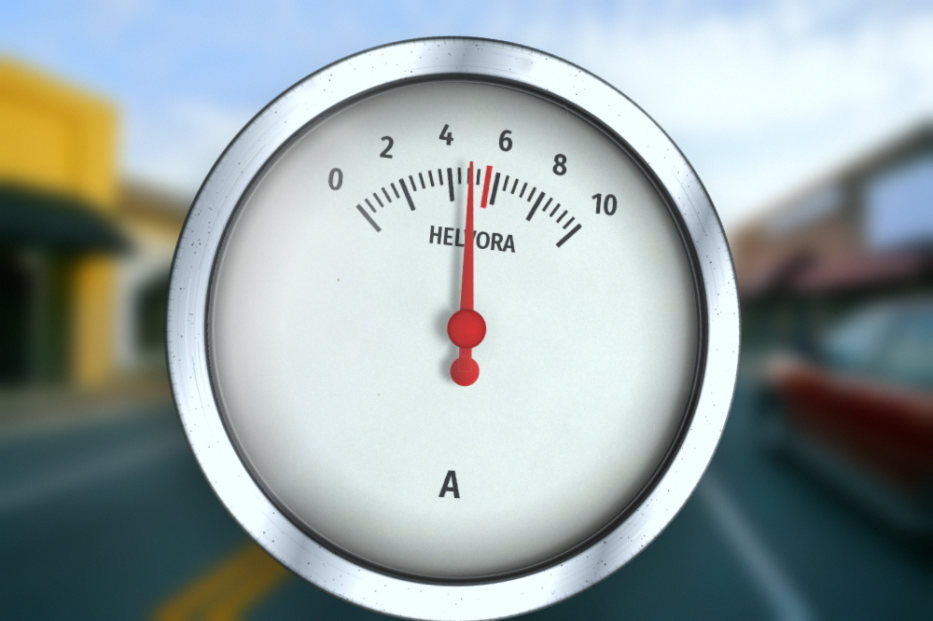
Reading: **4.8** A
